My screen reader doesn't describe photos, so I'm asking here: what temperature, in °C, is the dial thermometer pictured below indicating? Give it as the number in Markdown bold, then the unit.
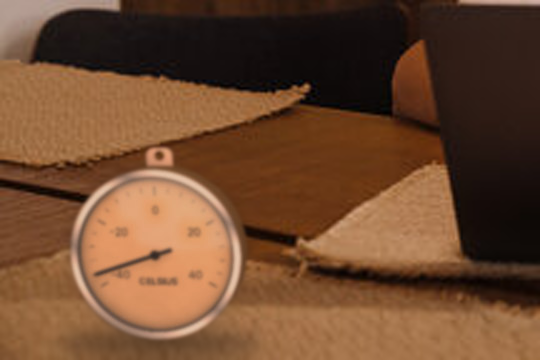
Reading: **-36** °C
